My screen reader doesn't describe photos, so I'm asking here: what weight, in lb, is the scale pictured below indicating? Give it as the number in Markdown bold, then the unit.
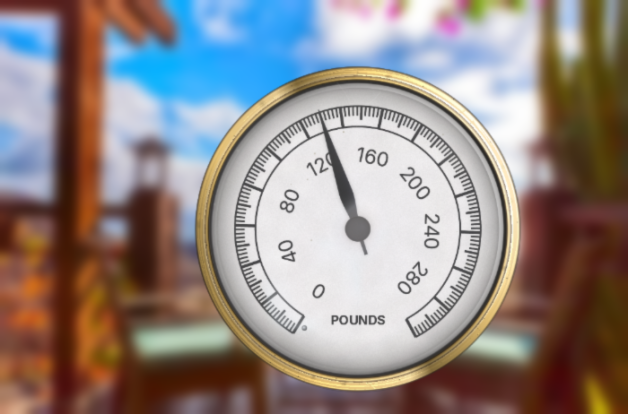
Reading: **130** lb
